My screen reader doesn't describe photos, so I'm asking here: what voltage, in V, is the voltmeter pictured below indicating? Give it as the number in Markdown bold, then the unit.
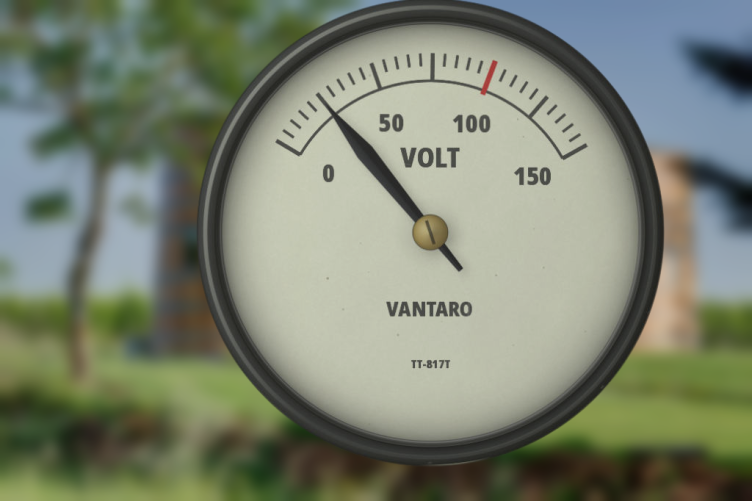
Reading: **25** V
